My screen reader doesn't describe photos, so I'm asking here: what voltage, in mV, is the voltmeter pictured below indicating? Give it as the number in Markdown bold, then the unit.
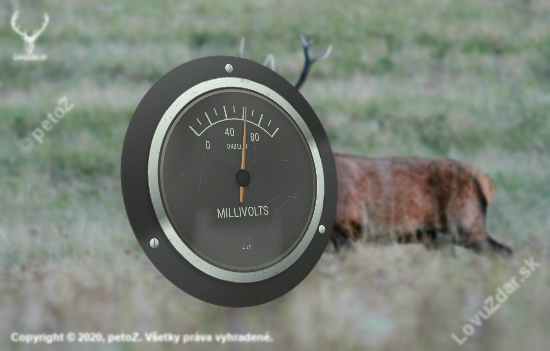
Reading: **60** mV
